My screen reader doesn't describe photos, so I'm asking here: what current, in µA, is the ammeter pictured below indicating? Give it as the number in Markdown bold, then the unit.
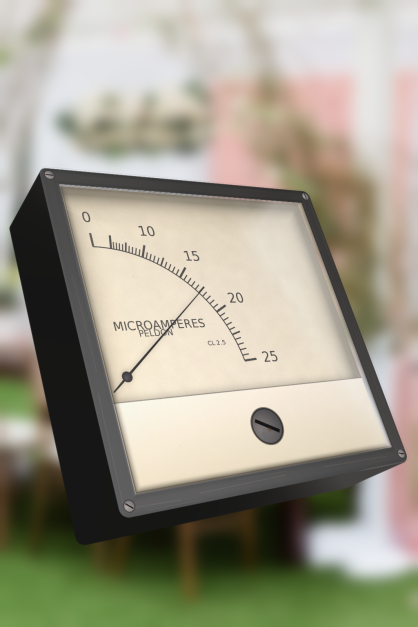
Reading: **17.5** µA
